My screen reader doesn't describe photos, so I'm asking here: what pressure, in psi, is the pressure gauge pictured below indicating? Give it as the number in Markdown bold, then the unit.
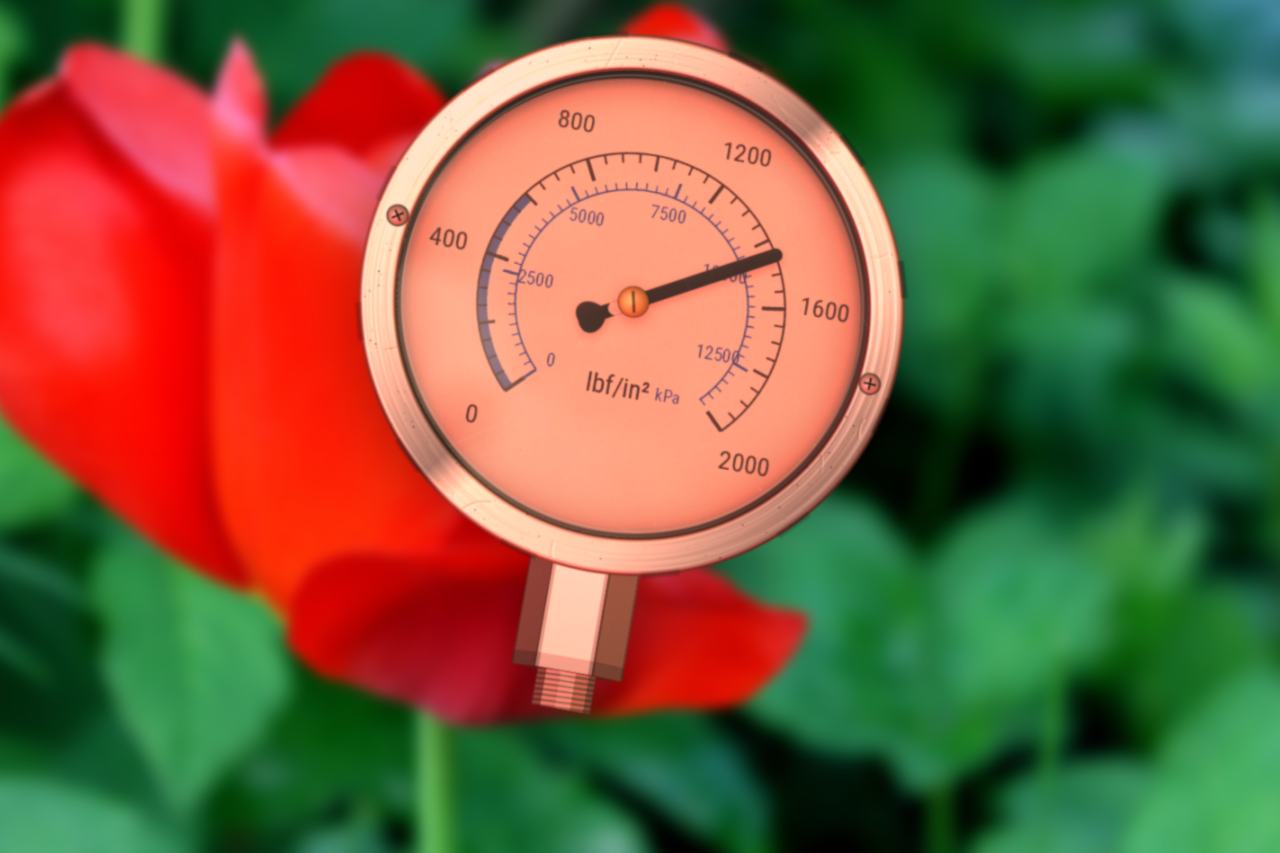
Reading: **1450** psi
